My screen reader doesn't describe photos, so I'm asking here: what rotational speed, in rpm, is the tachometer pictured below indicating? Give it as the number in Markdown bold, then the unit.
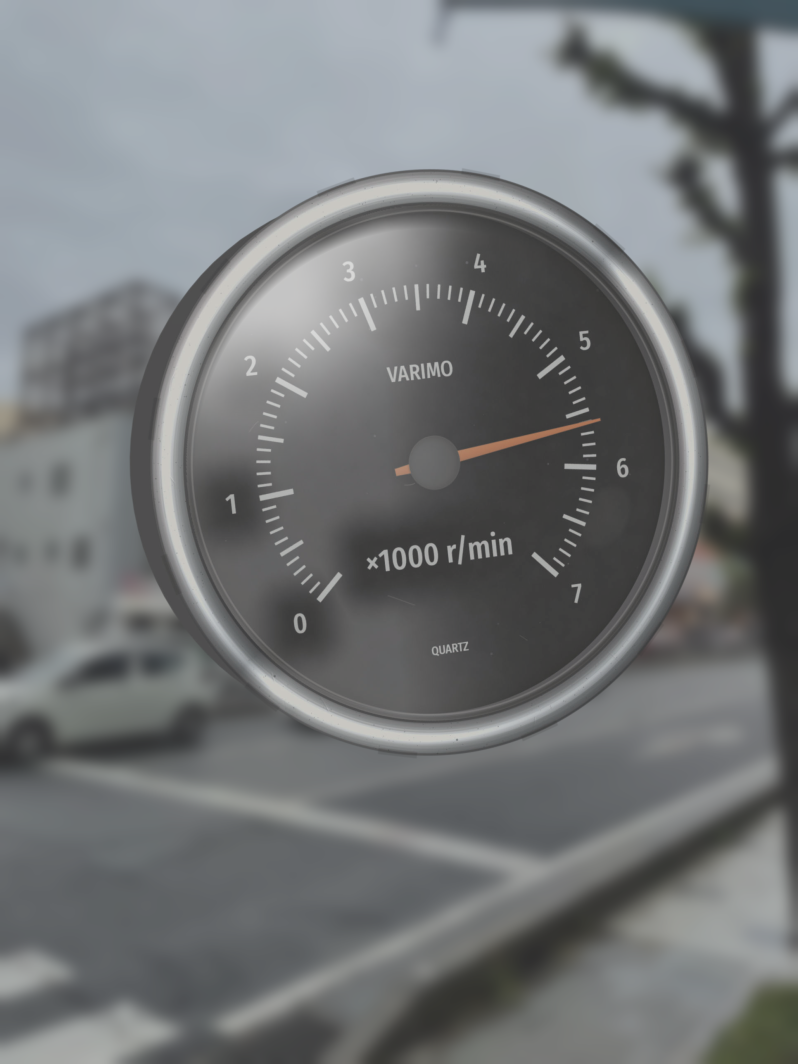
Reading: **5600** rpm
